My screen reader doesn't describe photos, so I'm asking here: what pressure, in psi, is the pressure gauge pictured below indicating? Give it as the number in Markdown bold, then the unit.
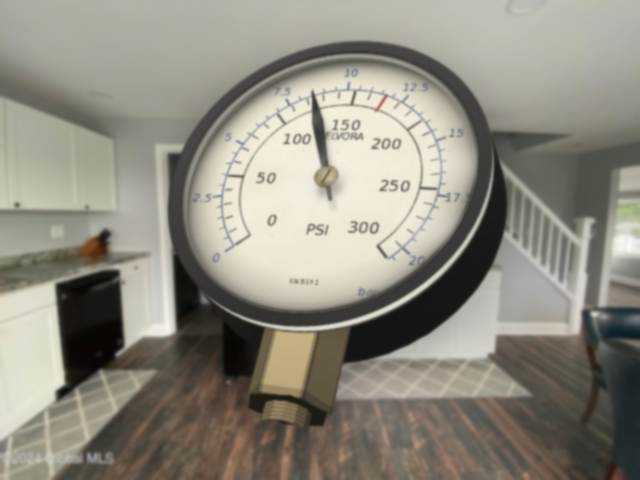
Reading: **125** psi
